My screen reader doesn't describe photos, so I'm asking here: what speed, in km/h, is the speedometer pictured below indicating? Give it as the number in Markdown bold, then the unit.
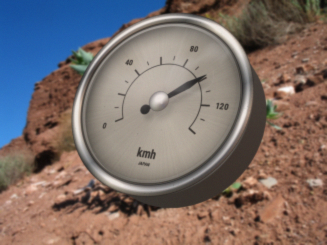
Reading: **100** km/h
